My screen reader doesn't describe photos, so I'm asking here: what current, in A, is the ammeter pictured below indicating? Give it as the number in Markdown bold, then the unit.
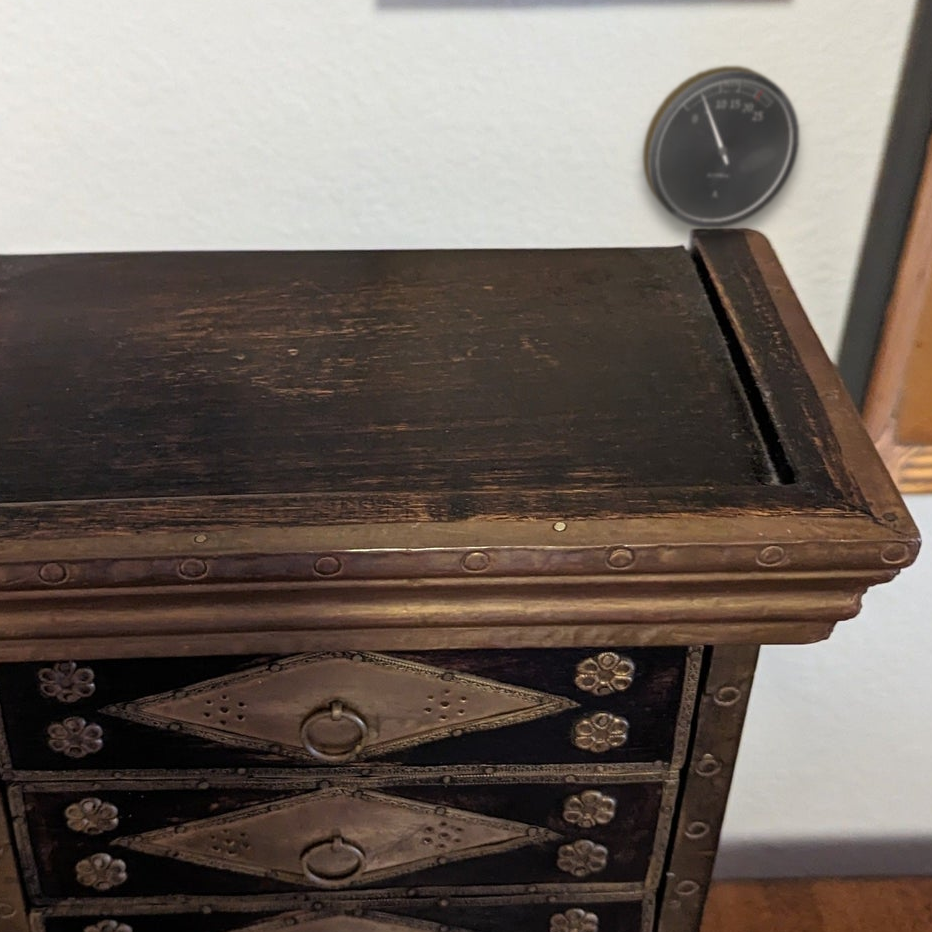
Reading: **5** A
